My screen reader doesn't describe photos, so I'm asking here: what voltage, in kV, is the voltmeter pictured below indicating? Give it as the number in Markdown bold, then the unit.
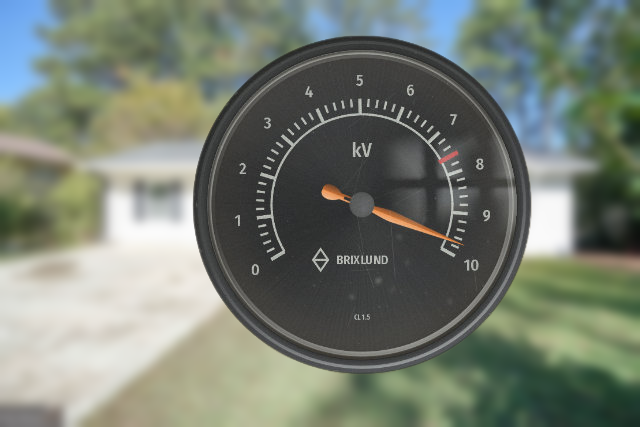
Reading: **9.7** kV
